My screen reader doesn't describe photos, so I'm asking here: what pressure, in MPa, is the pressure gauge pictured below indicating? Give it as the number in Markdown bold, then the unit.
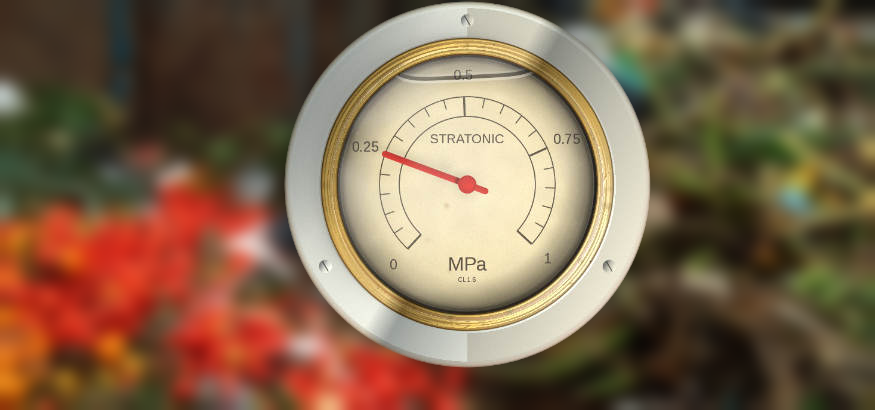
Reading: **0.25** MPa
